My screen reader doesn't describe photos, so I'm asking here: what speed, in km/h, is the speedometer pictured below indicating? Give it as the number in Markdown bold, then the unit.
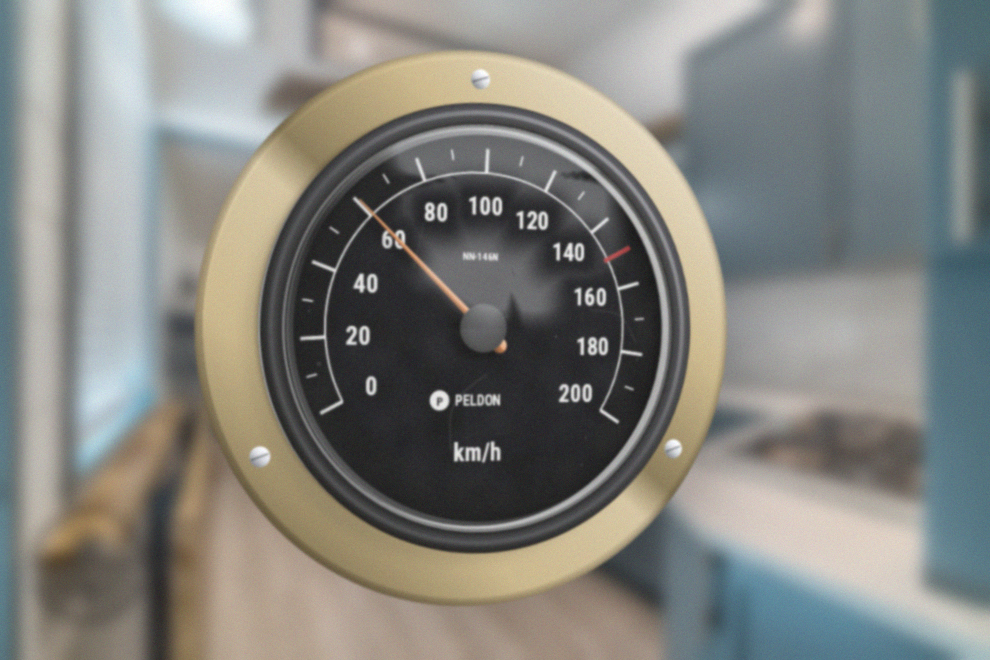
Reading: **60** km/h
